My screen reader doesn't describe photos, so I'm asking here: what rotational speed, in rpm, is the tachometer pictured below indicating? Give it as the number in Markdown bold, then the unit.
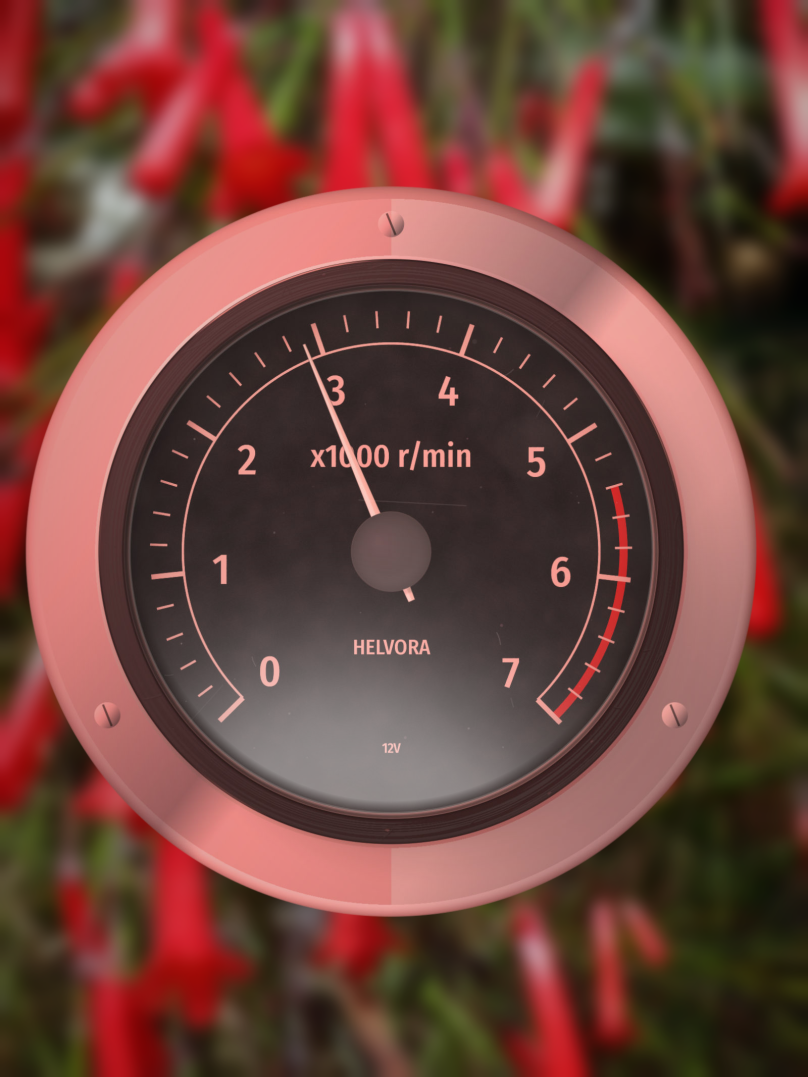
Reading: **2900** rpm
